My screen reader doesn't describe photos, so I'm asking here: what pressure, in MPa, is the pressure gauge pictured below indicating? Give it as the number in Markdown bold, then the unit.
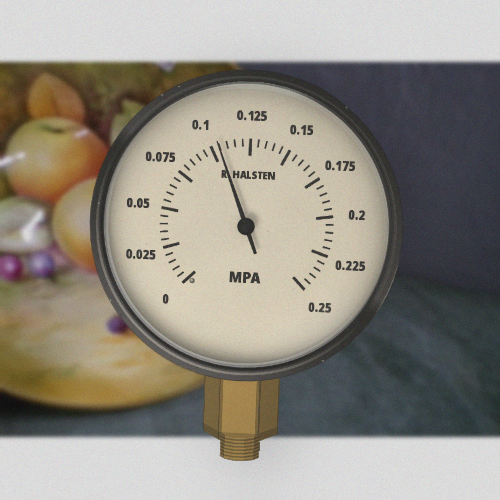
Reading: **0.105** MPa
